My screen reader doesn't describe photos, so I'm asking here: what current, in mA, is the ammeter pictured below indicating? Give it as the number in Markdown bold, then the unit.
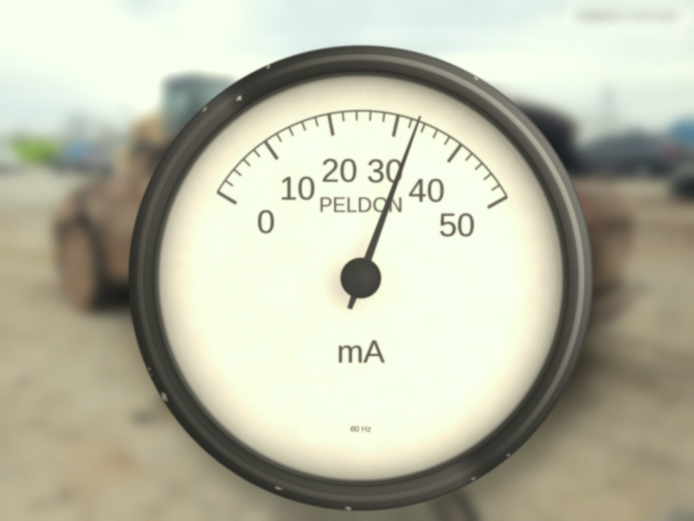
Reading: **33** mA
